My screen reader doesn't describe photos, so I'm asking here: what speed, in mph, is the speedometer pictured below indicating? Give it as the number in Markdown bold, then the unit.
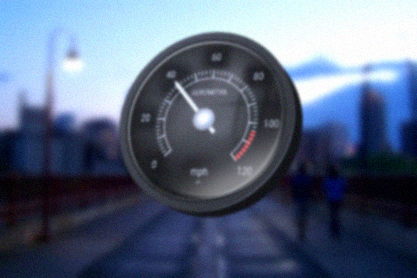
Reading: **40** mph
